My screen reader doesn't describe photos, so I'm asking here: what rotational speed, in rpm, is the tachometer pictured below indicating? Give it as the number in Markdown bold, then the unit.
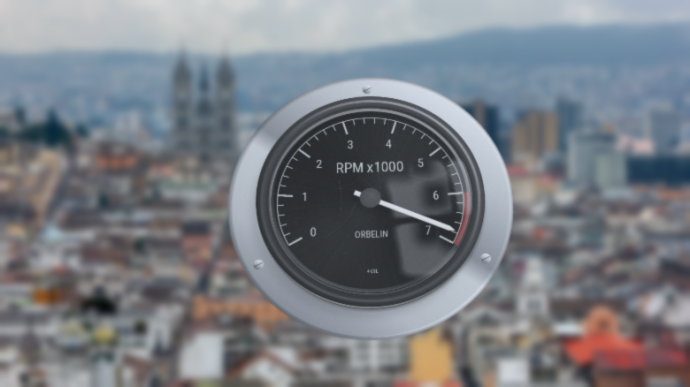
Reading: **6800** rpm
